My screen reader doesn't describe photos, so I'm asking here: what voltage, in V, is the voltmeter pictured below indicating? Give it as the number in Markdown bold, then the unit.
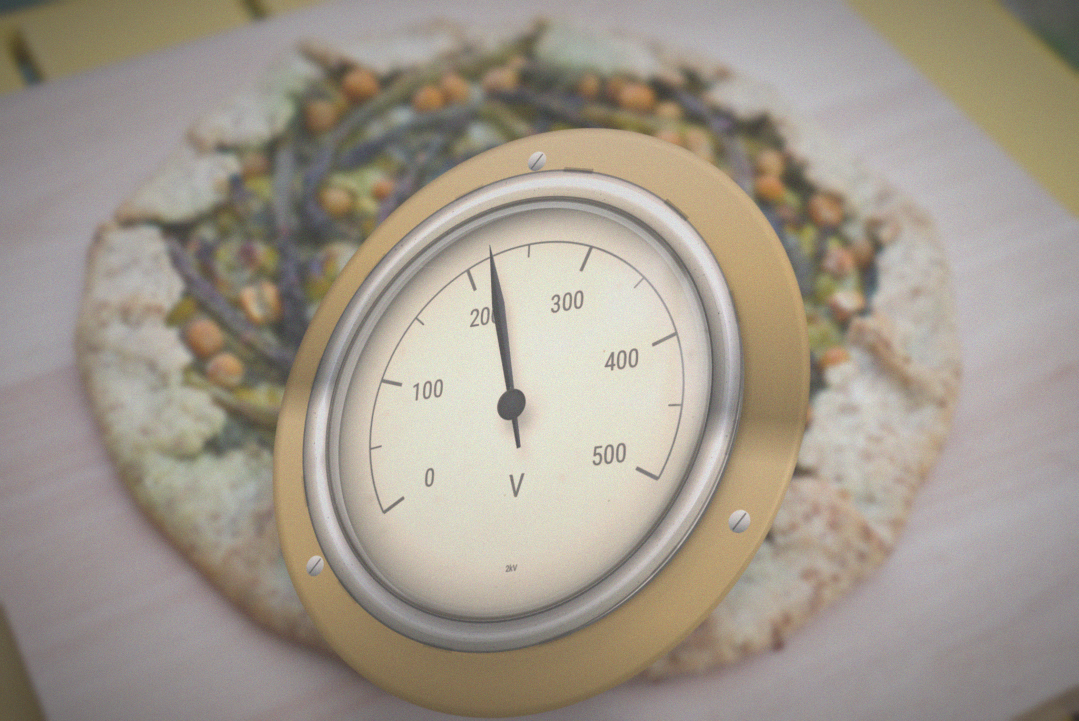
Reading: **225** V
